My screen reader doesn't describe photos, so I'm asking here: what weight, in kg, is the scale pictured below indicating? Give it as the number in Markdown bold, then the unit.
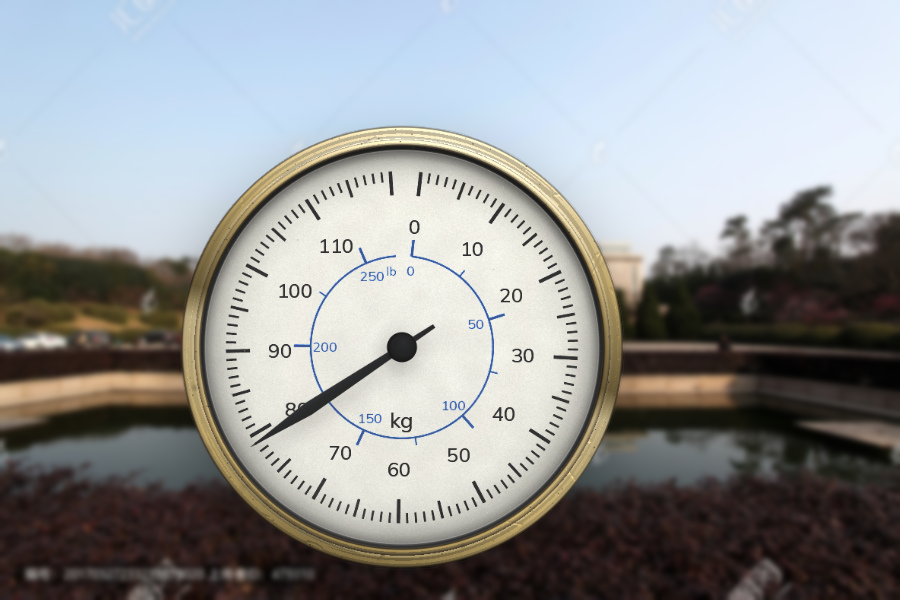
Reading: **79** kg
